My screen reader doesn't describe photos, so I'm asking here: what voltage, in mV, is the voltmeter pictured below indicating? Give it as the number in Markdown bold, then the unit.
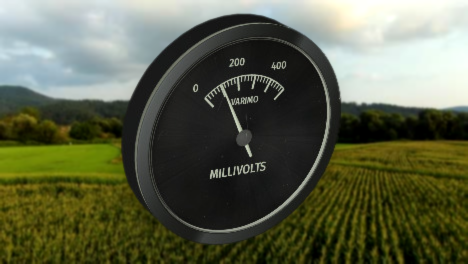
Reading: **100** mV
